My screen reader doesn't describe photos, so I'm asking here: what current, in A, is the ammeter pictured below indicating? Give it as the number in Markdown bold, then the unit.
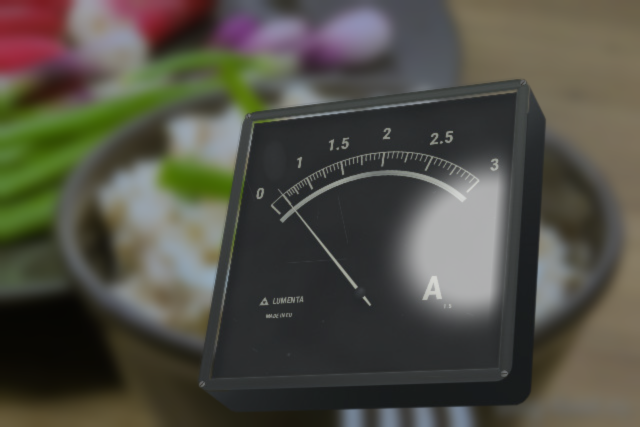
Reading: **0.5** A
